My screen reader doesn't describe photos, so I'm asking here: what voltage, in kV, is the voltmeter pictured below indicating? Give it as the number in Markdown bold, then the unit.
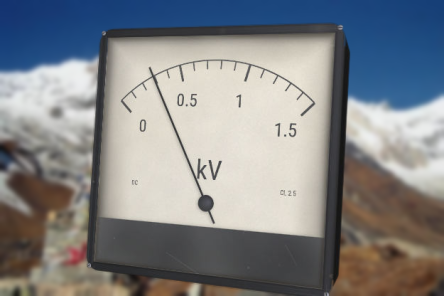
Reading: **0.3** kV
